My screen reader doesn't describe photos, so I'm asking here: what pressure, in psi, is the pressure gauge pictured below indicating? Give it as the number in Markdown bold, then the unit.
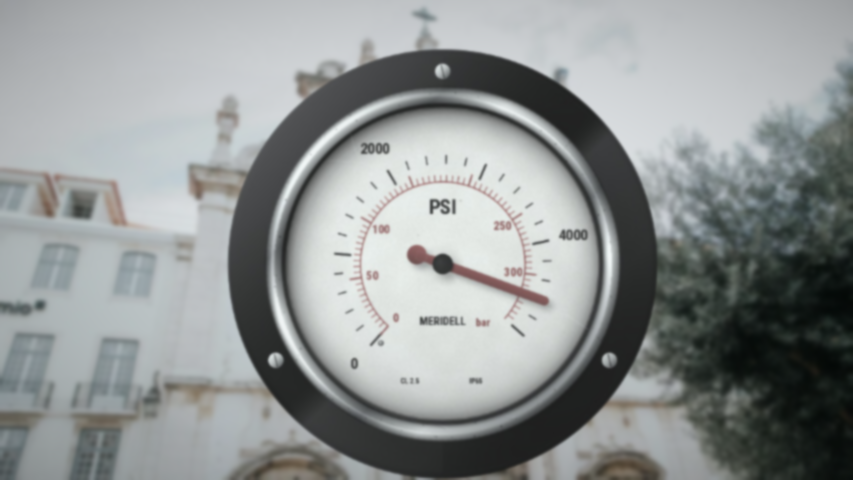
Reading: **4600** psi
